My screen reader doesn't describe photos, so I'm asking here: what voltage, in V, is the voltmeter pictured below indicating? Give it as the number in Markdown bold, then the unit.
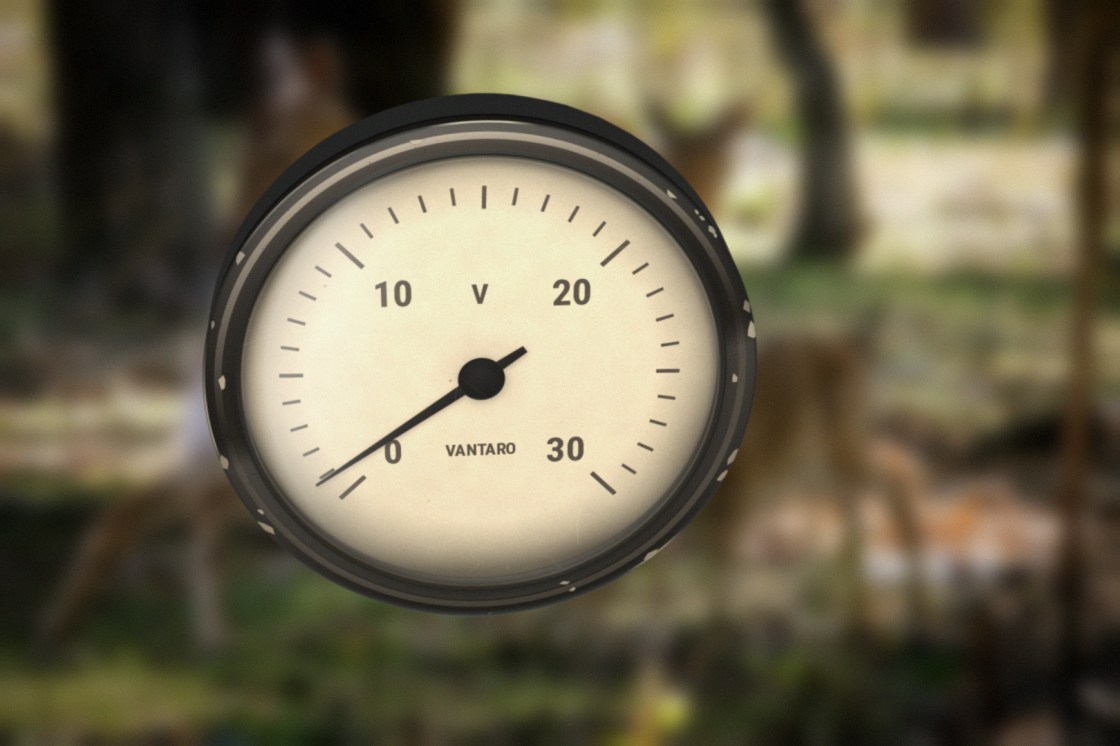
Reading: **1** V
